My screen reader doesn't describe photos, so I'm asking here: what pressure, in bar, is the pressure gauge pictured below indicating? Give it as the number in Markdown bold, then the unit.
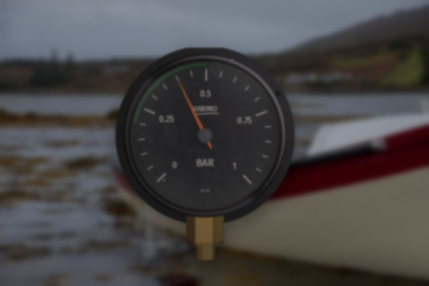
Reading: **0.4** bar
